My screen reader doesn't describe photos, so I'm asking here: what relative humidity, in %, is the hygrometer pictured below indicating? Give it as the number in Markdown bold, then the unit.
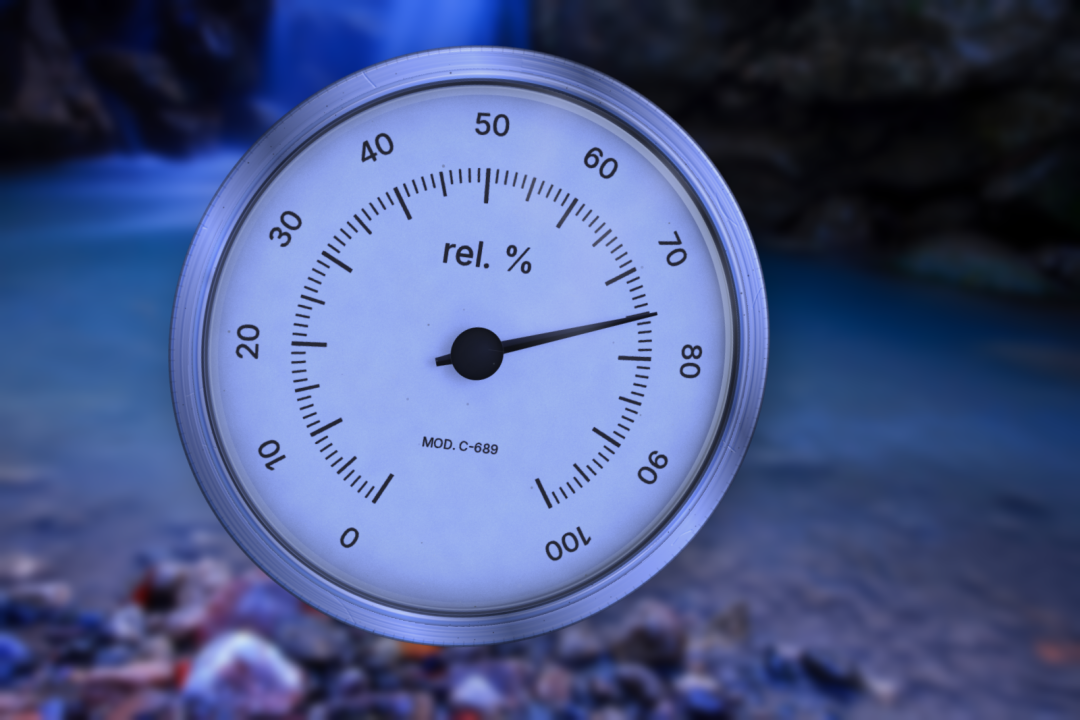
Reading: **75** %
